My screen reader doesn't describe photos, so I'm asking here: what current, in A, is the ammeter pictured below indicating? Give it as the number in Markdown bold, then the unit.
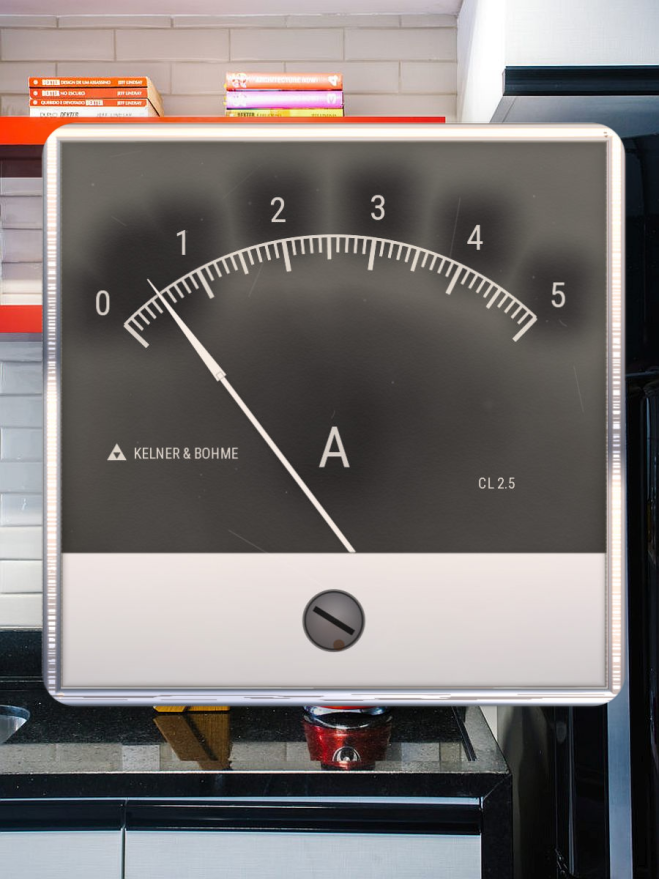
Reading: **0.5** A
